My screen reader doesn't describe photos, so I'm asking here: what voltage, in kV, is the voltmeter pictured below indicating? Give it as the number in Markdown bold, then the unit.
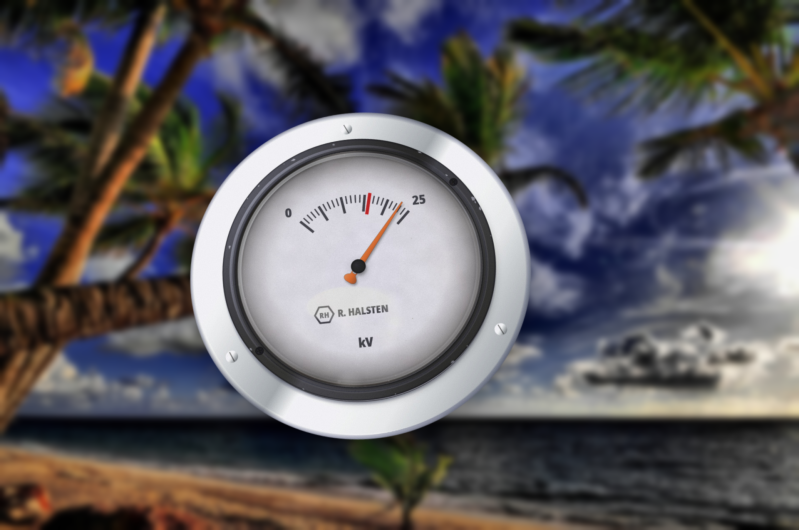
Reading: **23** kV
